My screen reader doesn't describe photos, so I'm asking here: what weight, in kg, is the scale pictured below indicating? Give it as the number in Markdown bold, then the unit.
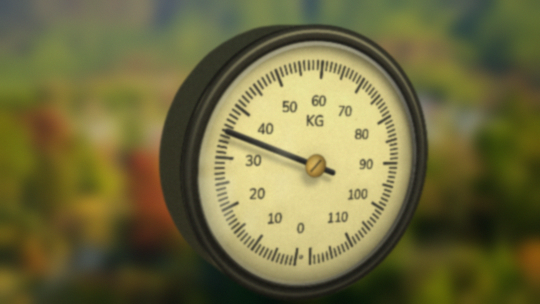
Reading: **35** kg
